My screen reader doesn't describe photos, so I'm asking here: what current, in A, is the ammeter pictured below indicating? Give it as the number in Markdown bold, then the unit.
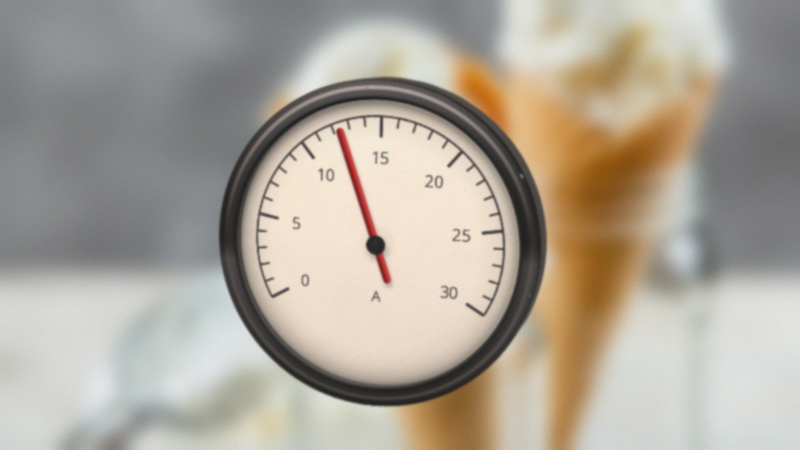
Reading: **12.5** A
